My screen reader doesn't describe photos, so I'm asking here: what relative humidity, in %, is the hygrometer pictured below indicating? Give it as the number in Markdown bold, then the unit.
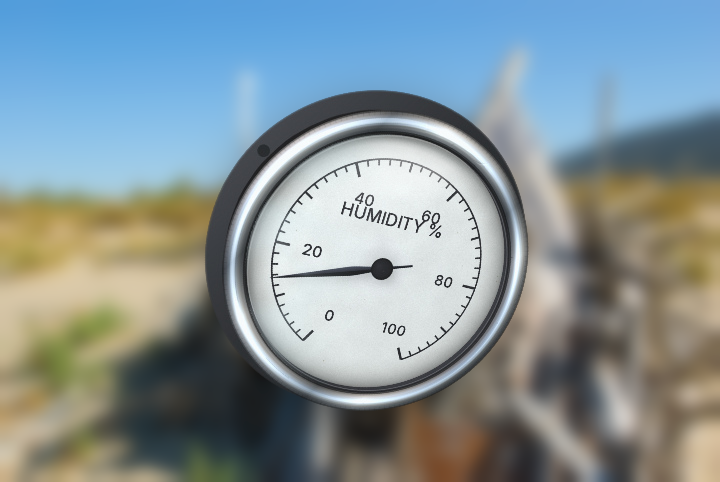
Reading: **14** %
